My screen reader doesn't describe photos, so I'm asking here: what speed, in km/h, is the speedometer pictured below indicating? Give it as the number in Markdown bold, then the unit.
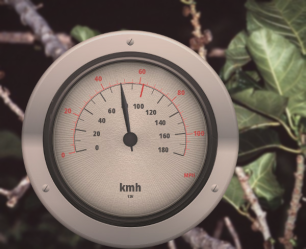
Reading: **80** km/h
